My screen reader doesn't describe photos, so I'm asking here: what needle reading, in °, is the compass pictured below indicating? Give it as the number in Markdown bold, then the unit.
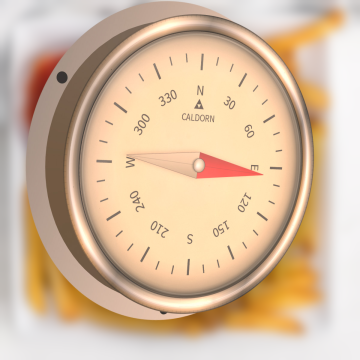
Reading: **95** °
